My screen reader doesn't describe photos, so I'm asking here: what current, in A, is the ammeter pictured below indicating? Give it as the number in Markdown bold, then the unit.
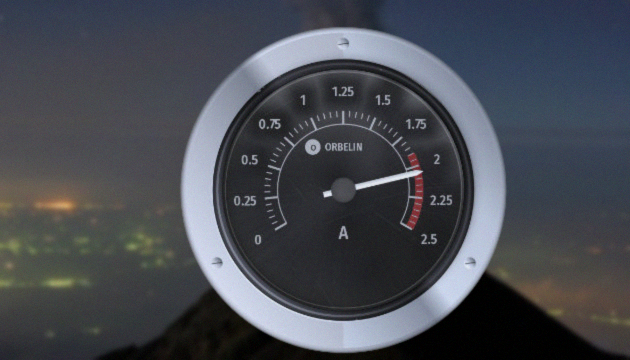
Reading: **2.05** A
